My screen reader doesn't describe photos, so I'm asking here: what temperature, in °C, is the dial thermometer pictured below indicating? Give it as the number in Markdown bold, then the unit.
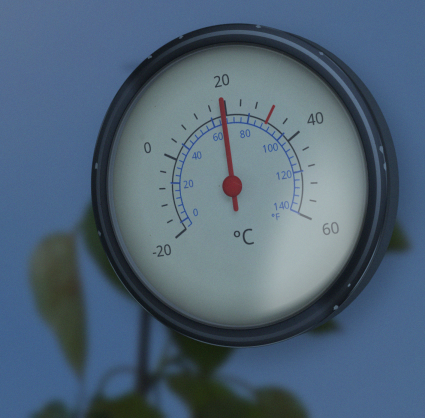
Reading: **20** °C
